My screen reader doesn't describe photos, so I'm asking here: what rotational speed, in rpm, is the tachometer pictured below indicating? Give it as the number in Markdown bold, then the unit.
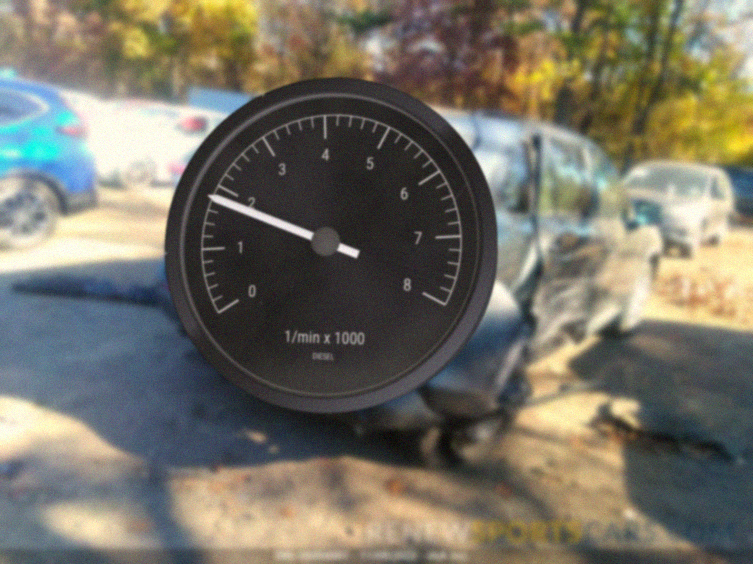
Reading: **1800** rpm
